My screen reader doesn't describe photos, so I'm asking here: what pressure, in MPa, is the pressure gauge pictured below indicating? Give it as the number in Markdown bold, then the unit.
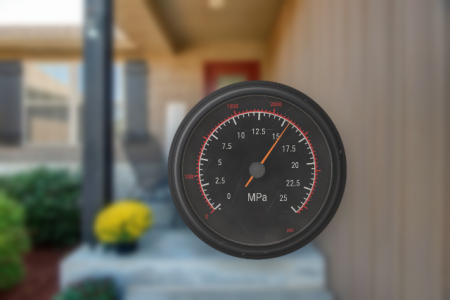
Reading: **15.5** MPa
